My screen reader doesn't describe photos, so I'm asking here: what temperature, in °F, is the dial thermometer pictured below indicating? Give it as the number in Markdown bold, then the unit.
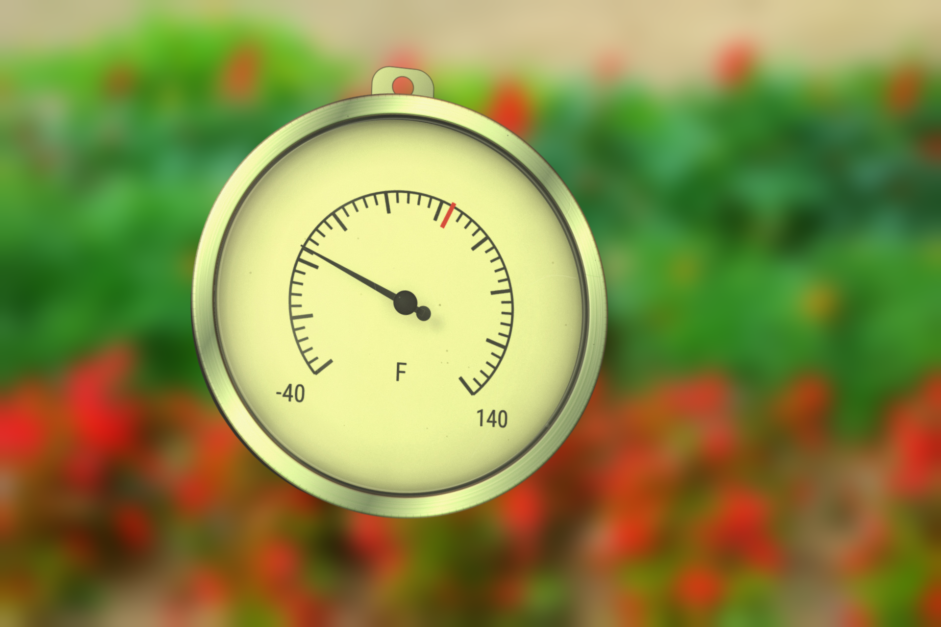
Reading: **4** °F
